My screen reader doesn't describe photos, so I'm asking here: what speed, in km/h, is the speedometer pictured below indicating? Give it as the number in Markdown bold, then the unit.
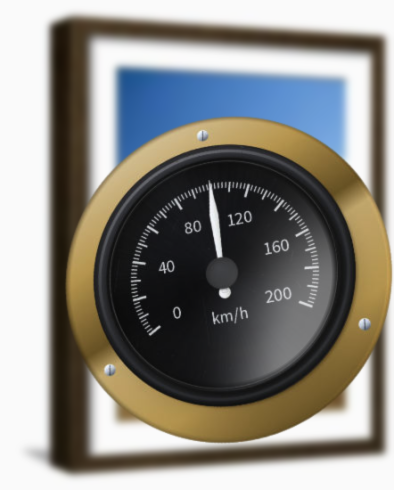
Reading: **100** km/h
